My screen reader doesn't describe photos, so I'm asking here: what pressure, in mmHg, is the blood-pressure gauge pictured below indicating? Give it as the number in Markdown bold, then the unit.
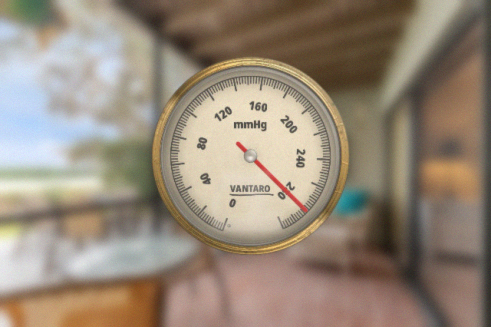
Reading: **280** mmHg
